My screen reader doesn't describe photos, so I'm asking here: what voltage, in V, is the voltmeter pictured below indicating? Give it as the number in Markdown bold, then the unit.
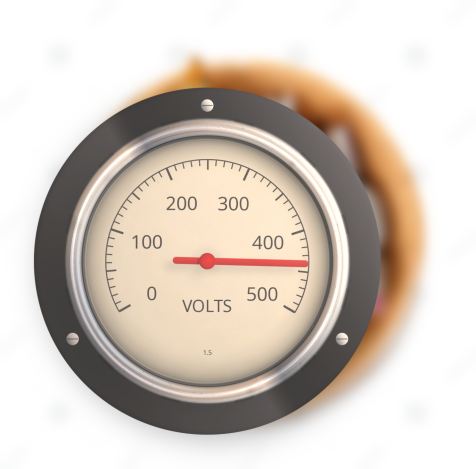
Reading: **440** V
